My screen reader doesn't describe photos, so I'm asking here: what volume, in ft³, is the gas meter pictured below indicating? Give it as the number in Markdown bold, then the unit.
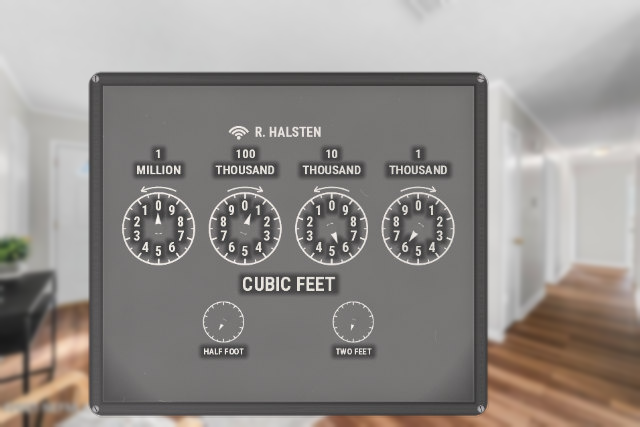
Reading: **5600** ft³
